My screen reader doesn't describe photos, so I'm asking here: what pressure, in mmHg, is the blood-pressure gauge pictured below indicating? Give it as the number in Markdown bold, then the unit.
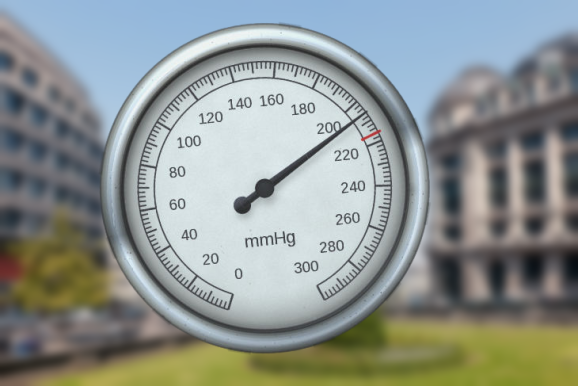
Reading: **206** mmHg
